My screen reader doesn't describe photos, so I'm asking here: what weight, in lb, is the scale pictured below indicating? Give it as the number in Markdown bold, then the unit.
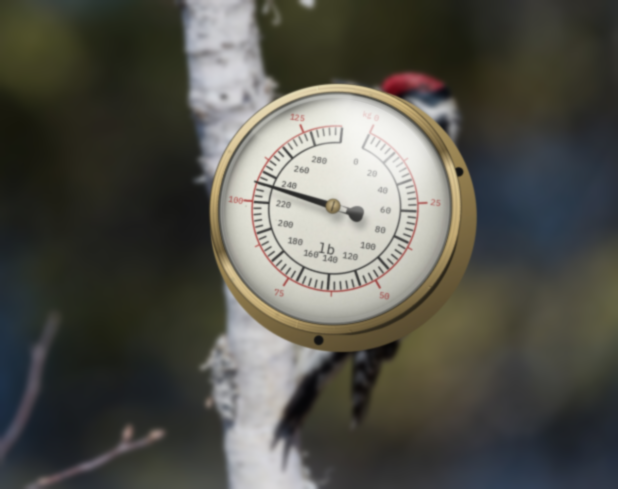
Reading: **232** lb
